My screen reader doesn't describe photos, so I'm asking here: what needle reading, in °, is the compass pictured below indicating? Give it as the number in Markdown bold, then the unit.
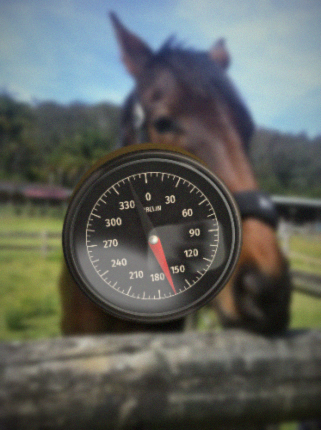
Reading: **165** °
